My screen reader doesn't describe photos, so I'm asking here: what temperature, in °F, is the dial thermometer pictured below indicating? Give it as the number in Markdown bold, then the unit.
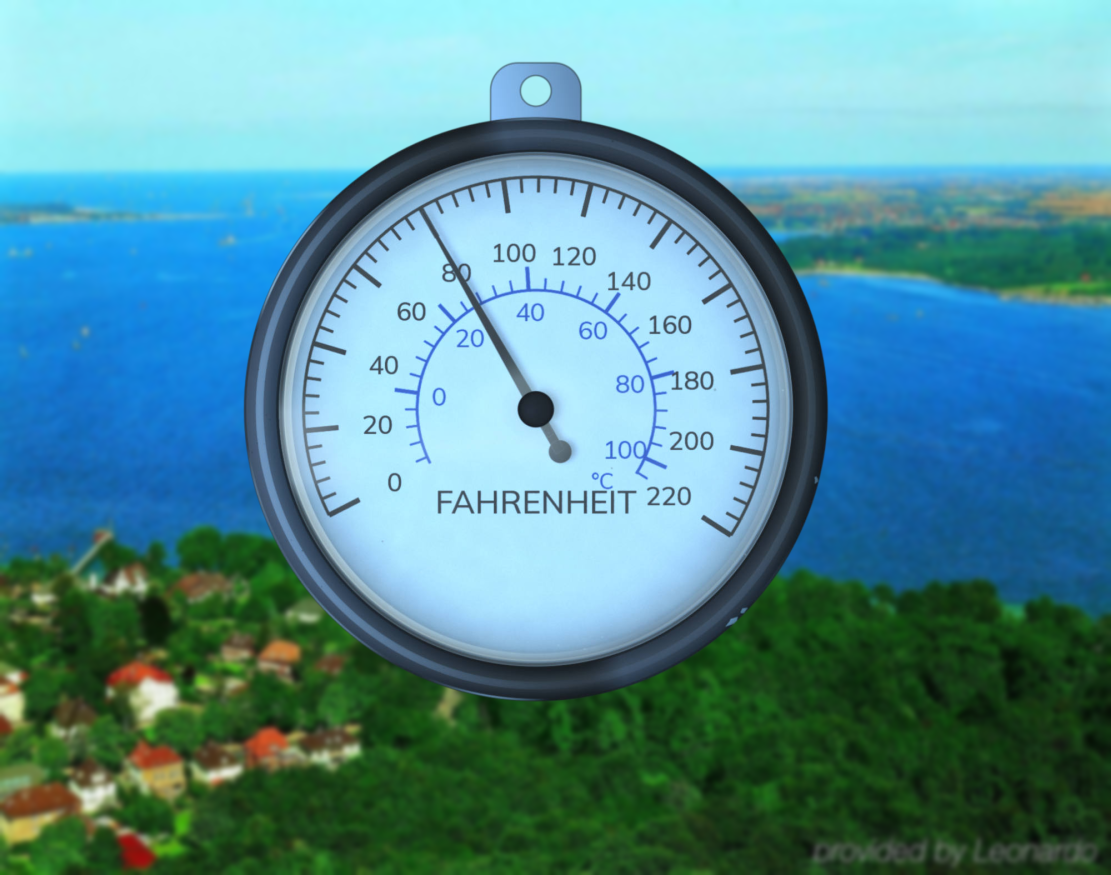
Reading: **80** °F
